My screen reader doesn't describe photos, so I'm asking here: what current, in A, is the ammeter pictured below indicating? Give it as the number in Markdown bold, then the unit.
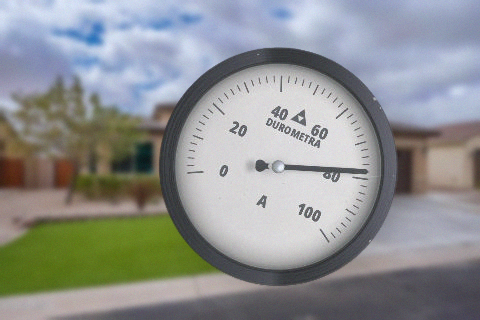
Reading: **78** A
